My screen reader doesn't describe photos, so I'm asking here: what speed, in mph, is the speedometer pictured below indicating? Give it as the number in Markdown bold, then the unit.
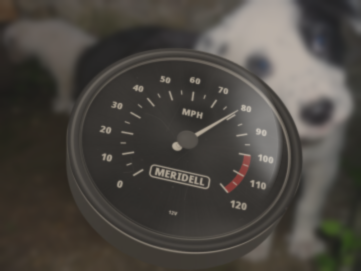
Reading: **80** mph
